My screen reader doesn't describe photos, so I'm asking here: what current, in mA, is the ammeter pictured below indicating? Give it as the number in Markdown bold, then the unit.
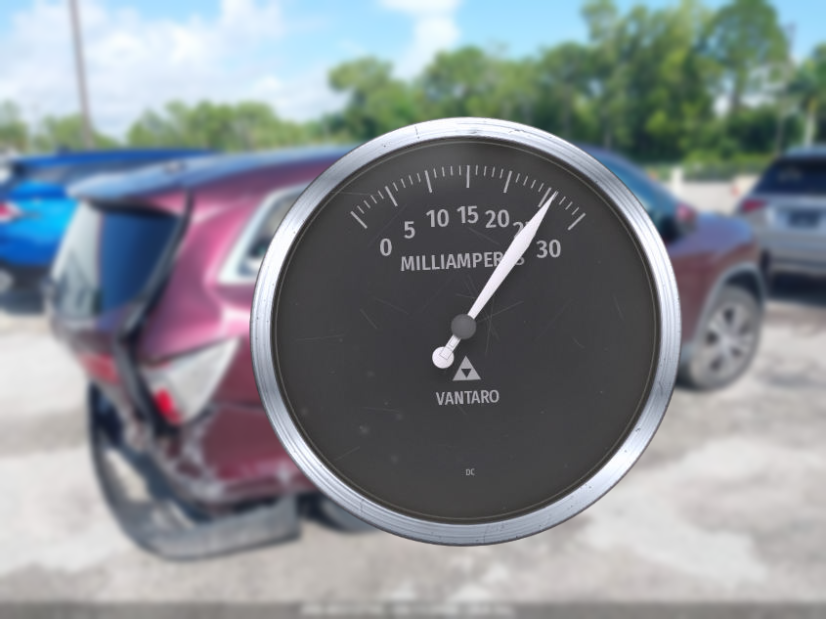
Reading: **26** mA
